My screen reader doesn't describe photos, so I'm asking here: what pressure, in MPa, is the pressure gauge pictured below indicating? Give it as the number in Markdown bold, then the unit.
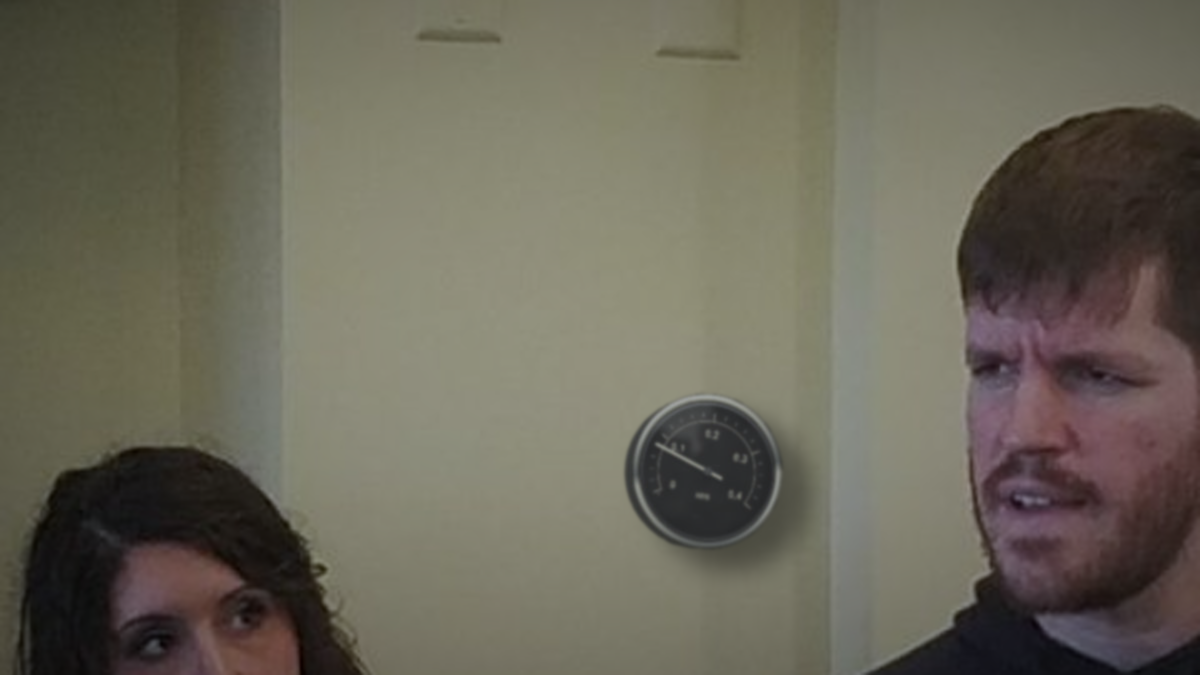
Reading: **0.08** MPa
